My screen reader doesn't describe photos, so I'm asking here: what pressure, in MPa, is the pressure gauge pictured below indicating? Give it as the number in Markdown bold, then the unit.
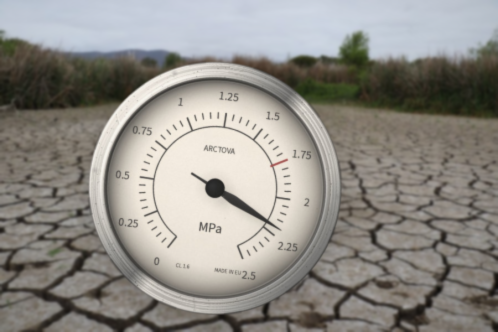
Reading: **2.2** MPa
